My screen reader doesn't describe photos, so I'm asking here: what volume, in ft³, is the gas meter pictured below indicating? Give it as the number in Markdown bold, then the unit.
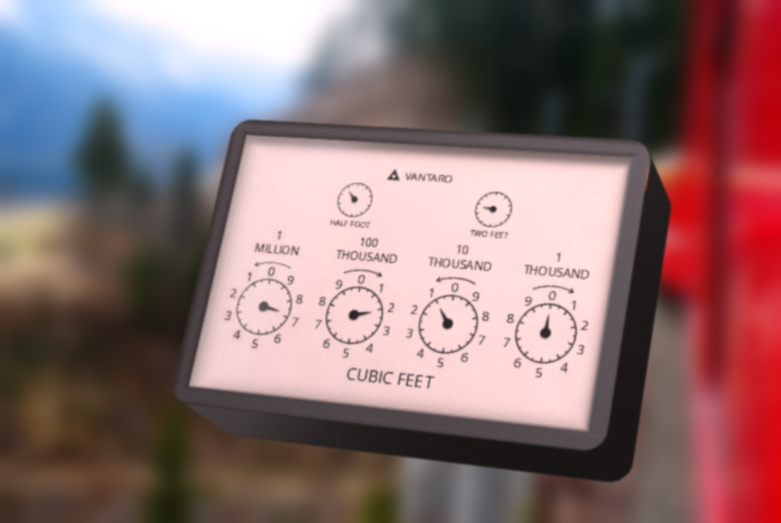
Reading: **721000** ft³
